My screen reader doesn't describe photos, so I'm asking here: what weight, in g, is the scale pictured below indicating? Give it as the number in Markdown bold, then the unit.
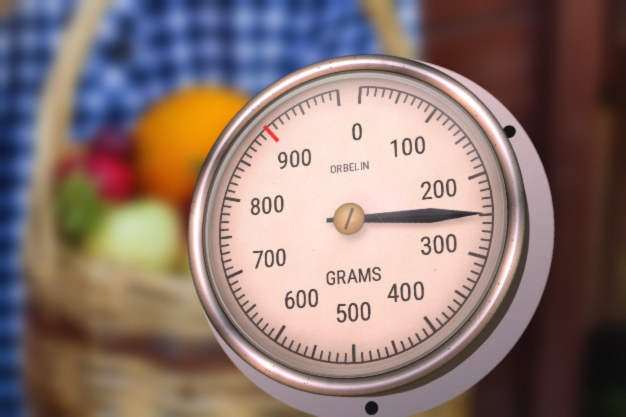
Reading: **250** g
